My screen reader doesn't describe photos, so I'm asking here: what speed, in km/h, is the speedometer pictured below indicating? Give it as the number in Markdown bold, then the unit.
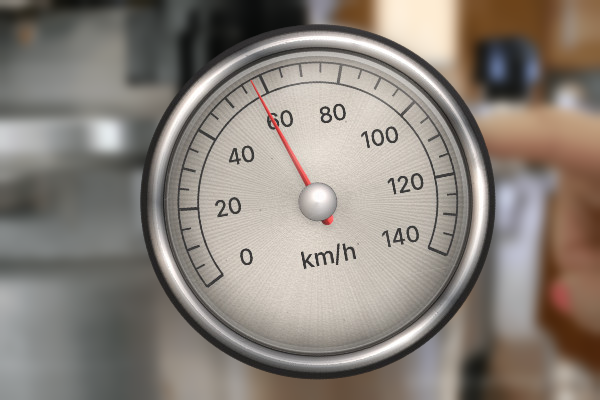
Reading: **57.5** km/h
